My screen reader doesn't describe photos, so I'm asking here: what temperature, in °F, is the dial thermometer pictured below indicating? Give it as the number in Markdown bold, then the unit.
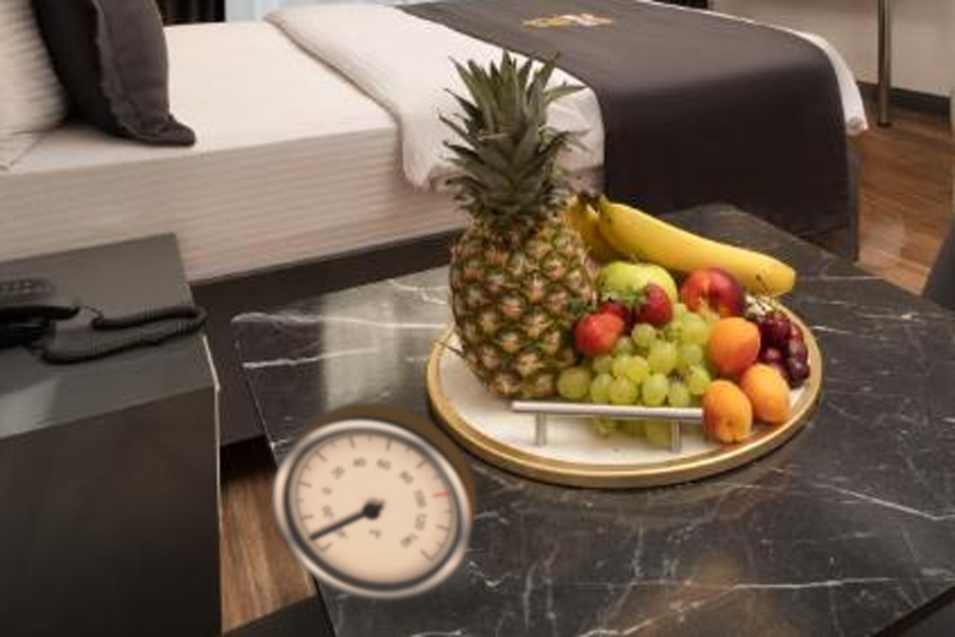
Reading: **-30** °F
